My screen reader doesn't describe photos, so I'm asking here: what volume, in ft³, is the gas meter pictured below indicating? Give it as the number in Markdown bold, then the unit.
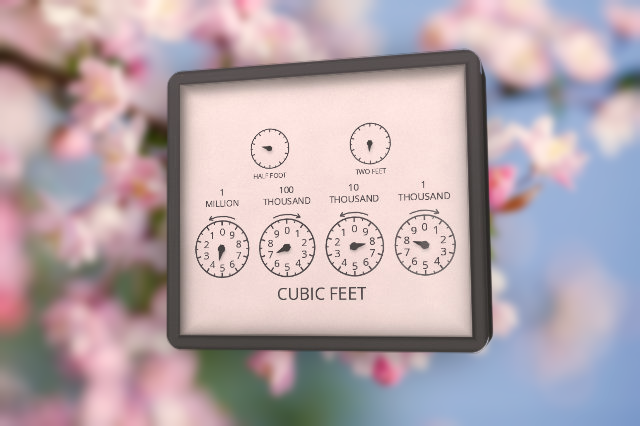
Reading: **467800** ft³
